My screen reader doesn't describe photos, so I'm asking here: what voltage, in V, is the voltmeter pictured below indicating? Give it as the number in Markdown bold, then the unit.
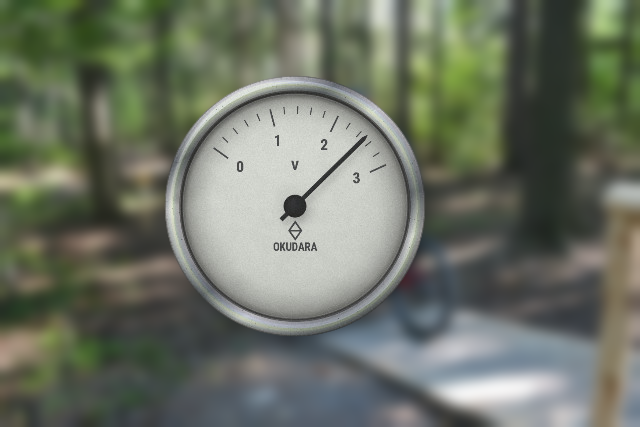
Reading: **2.5** V
